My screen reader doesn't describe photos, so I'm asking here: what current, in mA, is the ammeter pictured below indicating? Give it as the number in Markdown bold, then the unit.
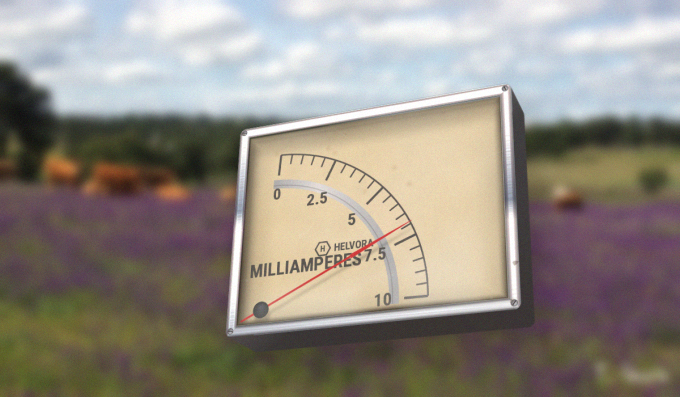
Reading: **7** mA
